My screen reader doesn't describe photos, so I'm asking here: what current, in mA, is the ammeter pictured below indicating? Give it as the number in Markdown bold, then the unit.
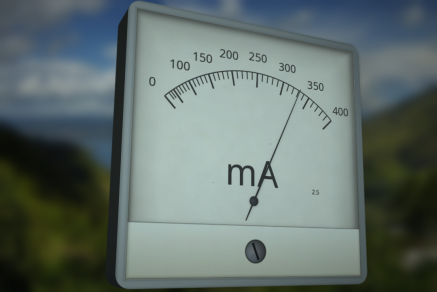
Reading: **330** mA
